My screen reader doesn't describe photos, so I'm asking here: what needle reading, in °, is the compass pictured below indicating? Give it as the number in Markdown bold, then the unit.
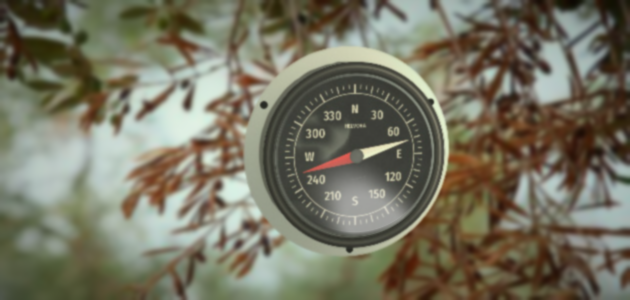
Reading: **255** °
